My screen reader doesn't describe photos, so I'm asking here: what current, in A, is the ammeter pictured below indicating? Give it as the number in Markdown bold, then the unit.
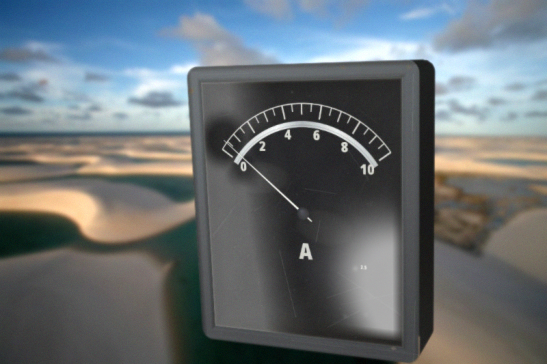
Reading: **0.5** A
